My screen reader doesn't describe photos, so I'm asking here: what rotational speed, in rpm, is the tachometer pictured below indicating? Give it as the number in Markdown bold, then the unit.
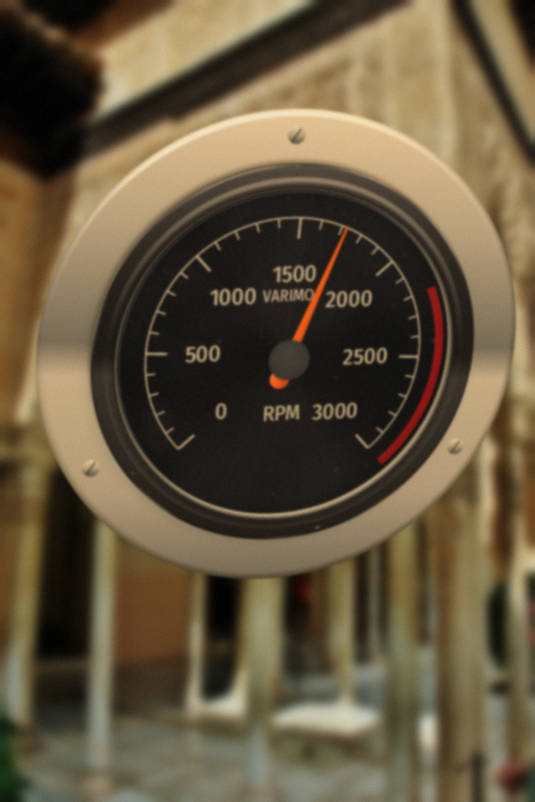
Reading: **1700** rpm
